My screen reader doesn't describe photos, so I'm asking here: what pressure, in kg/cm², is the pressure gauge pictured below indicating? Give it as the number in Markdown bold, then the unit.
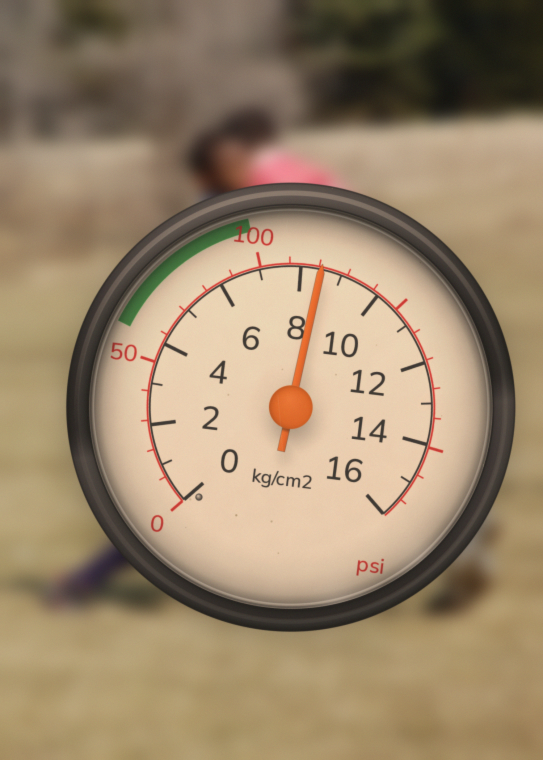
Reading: **8.5** kg/cm²
